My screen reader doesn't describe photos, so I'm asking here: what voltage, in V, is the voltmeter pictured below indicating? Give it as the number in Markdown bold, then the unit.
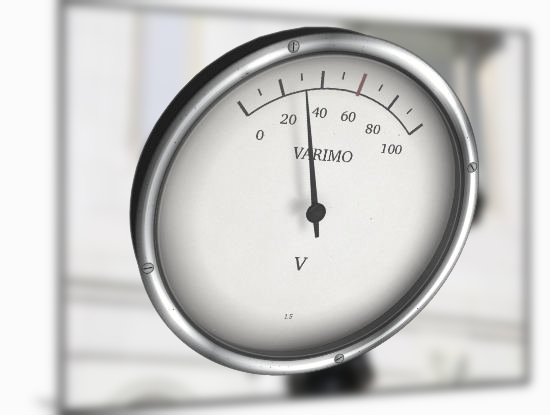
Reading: **30** V
